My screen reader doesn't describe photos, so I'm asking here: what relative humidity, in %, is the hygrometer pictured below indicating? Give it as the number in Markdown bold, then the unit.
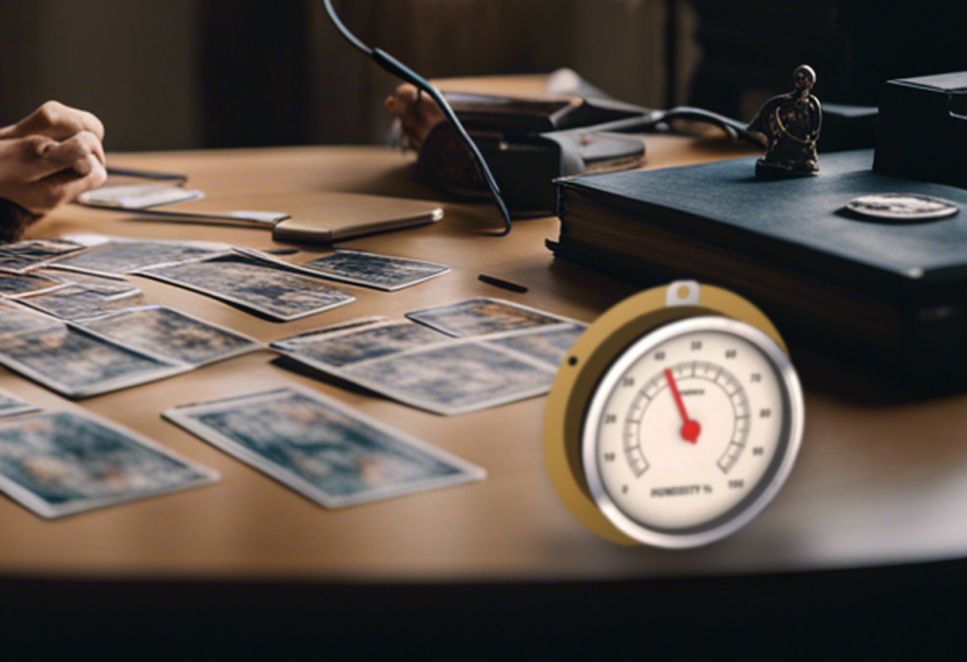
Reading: **40** %
